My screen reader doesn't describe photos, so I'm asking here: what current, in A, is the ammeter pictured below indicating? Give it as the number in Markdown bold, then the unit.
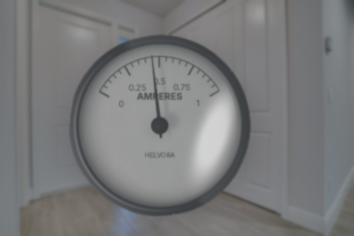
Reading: **0.45** A
